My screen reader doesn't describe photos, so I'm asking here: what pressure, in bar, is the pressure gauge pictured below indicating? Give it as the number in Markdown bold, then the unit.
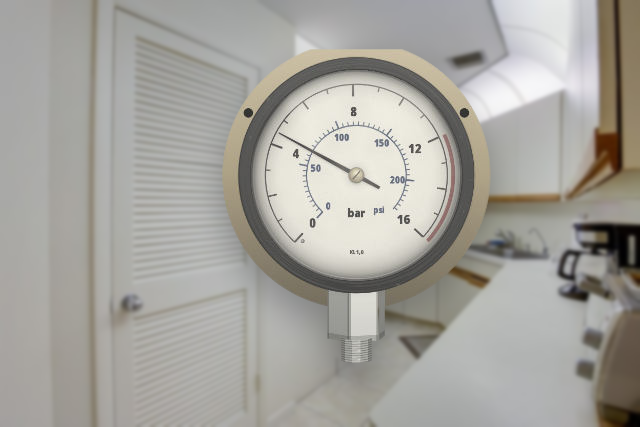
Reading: **4.5** bar
